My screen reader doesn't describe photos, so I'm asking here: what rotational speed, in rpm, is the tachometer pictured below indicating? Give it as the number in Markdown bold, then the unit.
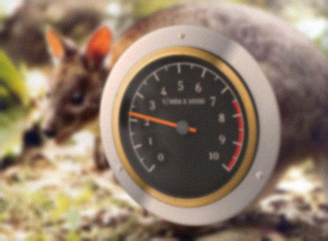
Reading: **2250** rpm
